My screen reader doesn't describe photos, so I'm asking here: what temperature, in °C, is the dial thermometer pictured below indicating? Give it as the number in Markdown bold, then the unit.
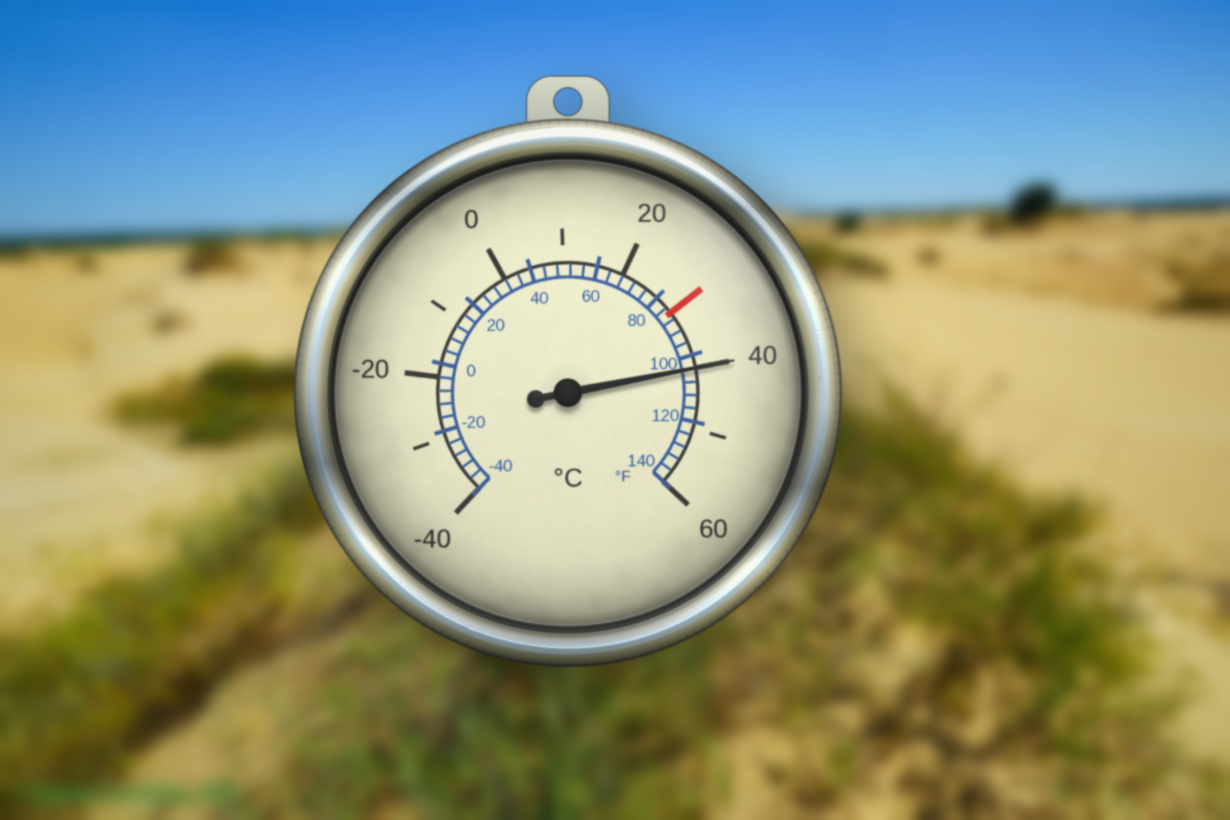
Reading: **40** °C
